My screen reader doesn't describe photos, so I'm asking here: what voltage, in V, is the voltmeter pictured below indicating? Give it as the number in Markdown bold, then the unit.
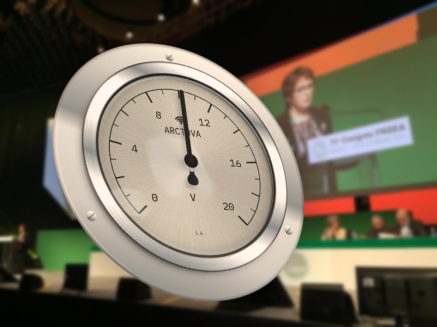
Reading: **10** V
